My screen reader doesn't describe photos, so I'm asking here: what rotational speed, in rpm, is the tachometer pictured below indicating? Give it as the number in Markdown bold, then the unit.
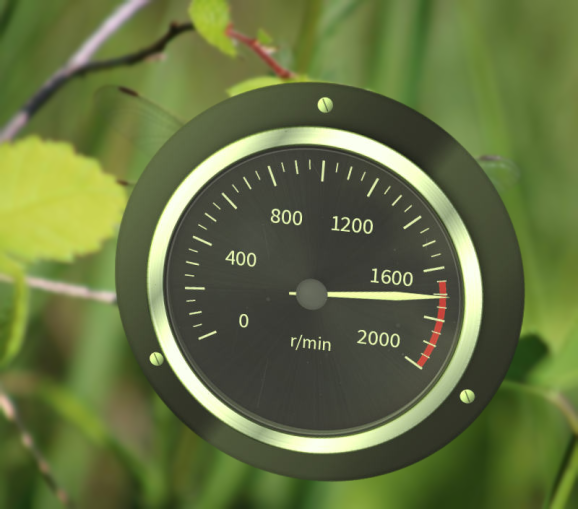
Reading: **1700** rpm
